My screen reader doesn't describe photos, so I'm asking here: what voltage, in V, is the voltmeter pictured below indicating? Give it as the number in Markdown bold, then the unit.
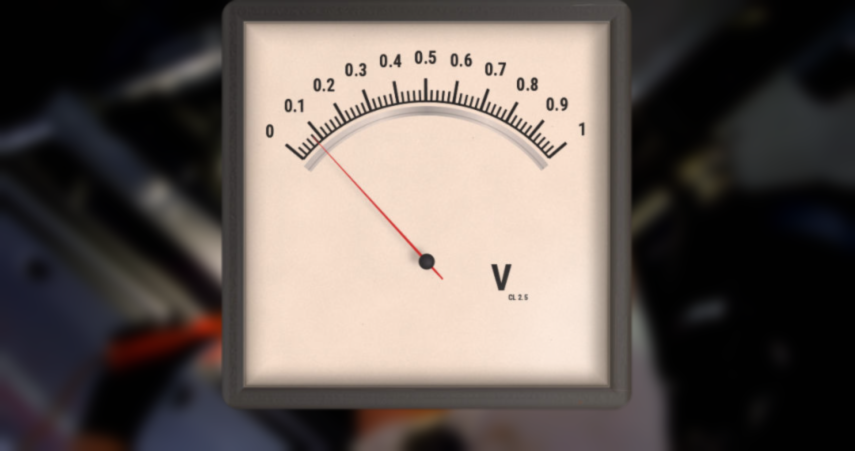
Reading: **0.08** V
